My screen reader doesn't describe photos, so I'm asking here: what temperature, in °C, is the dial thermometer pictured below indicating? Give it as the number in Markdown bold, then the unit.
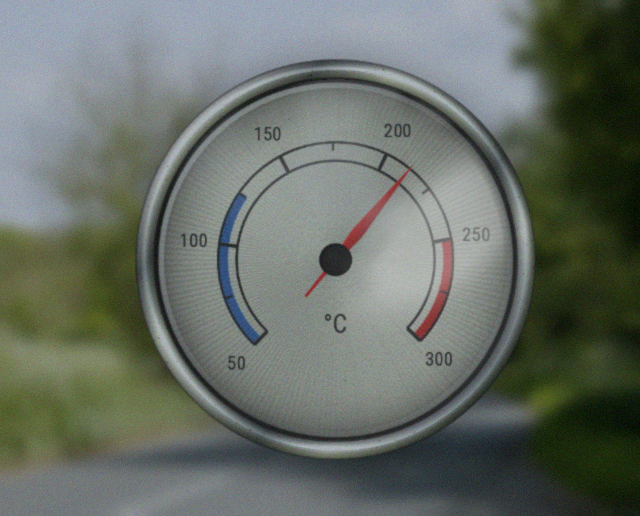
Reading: **212.5** °C
